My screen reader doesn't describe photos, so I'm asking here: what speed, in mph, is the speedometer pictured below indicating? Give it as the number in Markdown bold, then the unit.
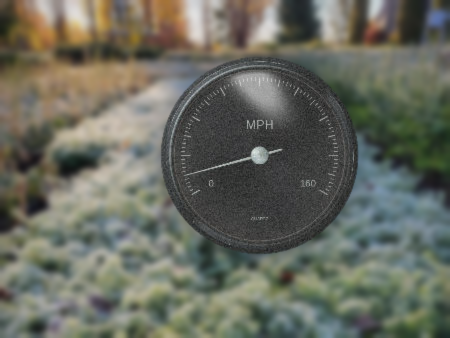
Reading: **10** mph
